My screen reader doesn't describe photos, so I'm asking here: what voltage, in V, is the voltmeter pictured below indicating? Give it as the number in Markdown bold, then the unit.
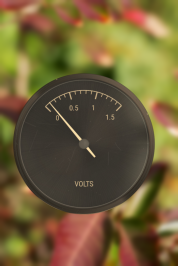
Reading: **0.1** V
